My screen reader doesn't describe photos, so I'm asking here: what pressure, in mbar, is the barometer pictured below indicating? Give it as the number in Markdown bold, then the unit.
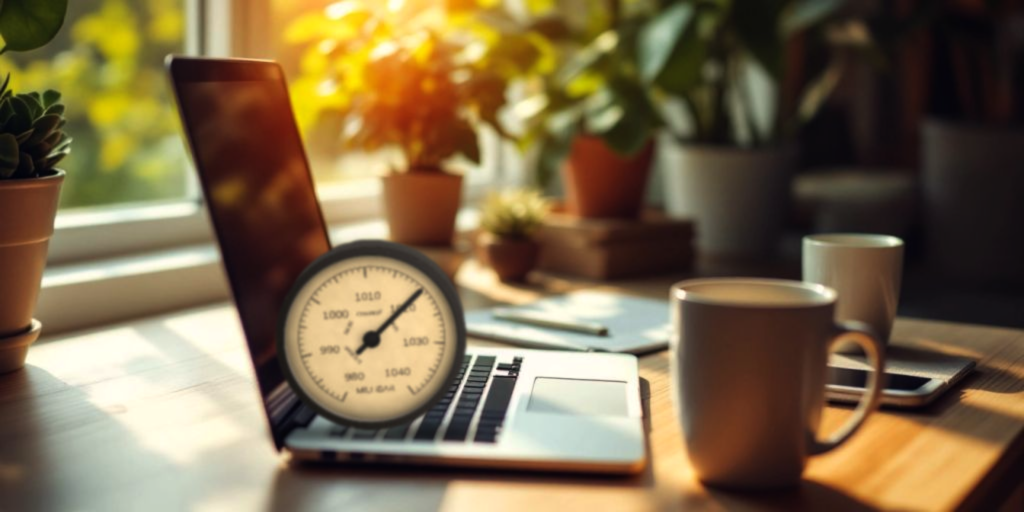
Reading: **1020** mbar
